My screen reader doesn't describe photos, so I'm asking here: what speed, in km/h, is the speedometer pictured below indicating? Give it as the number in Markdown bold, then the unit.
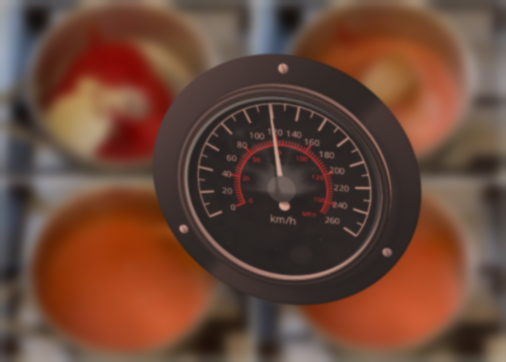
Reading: **120** km/h
